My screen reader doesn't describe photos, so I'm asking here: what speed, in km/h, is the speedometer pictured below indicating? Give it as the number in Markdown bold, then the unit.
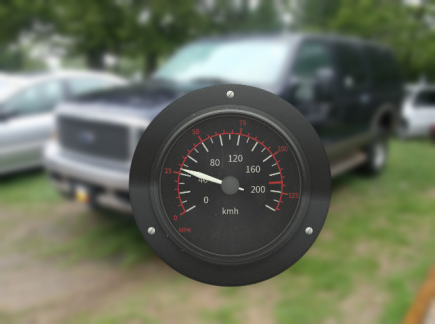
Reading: **45** km/h
